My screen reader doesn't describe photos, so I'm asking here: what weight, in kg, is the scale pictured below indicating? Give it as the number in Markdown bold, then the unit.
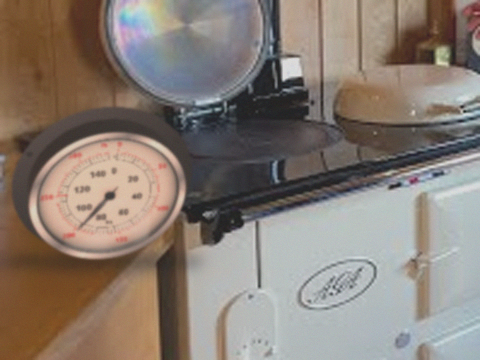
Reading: **90** kg
